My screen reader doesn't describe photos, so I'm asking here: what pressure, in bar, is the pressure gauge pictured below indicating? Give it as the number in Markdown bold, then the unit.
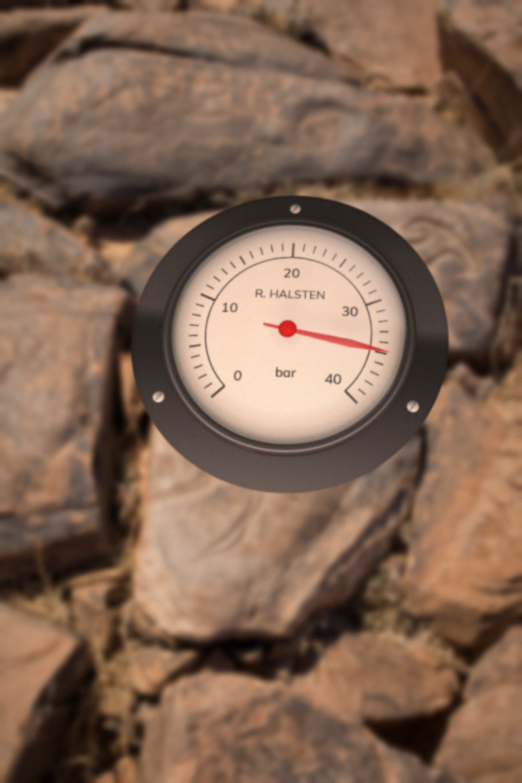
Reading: **35** bar
